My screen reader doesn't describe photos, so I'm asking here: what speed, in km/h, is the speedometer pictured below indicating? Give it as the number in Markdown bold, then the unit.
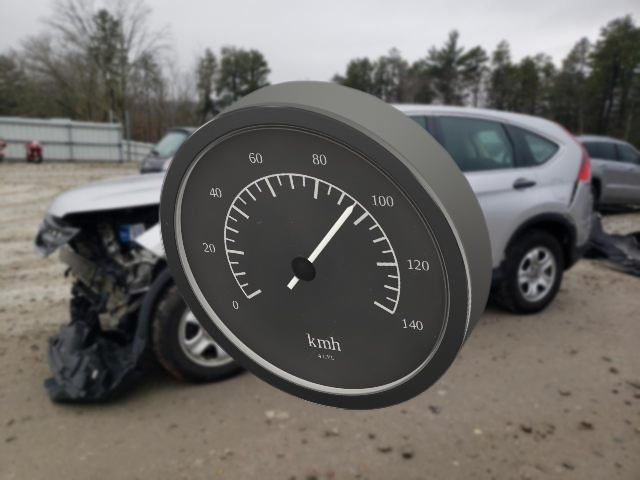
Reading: **95** km/h
